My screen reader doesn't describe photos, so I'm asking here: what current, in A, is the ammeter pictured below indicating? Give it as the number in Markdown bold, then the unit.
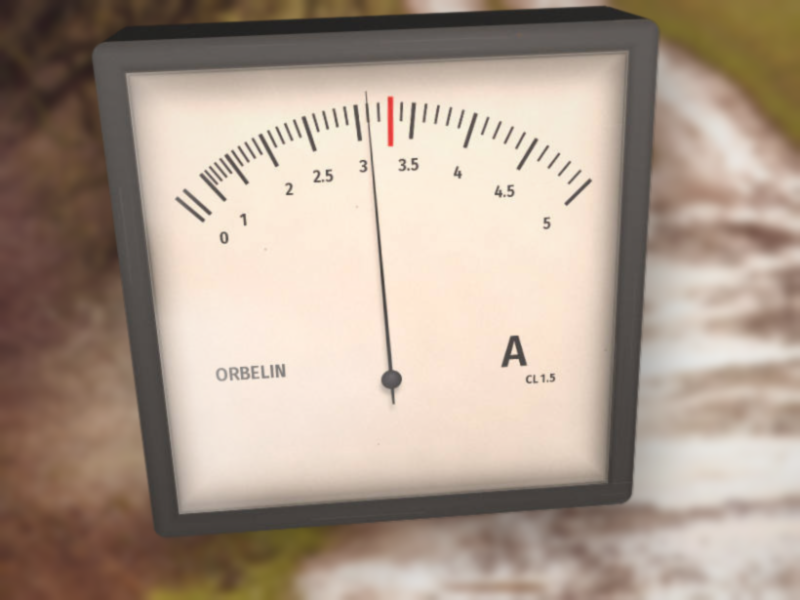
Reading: **3.1** A
